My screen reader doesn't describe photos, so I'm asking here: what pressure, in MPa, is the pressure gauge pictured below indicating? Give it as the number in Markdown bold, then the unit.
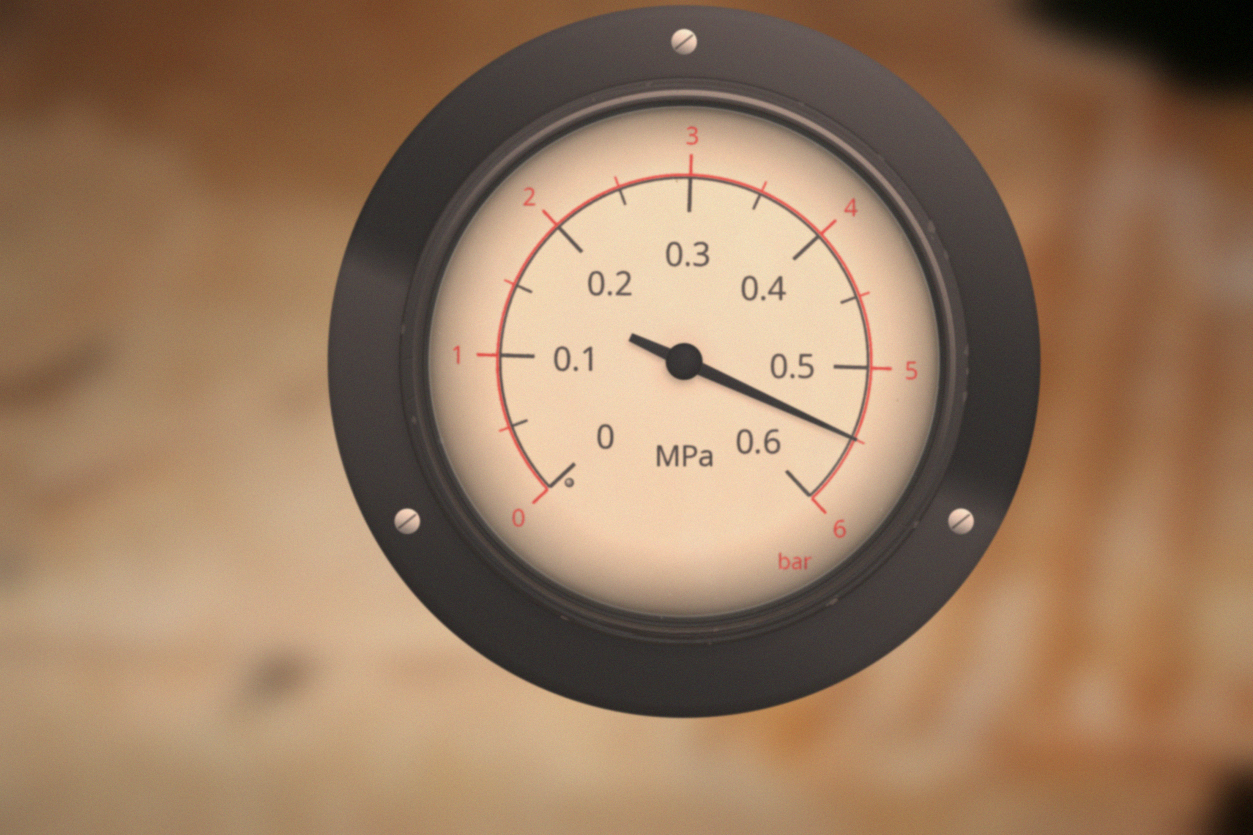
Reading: **0.55** MPa
